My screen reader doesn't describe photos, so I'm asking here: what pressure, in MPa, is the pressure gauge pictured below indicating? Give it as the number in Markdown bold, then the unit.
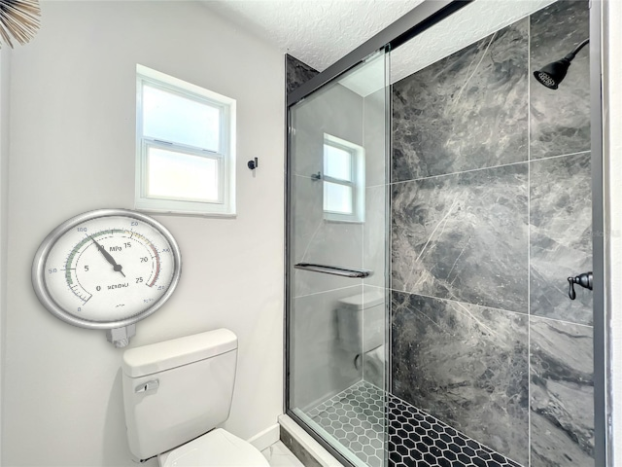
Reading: **10** MPa
